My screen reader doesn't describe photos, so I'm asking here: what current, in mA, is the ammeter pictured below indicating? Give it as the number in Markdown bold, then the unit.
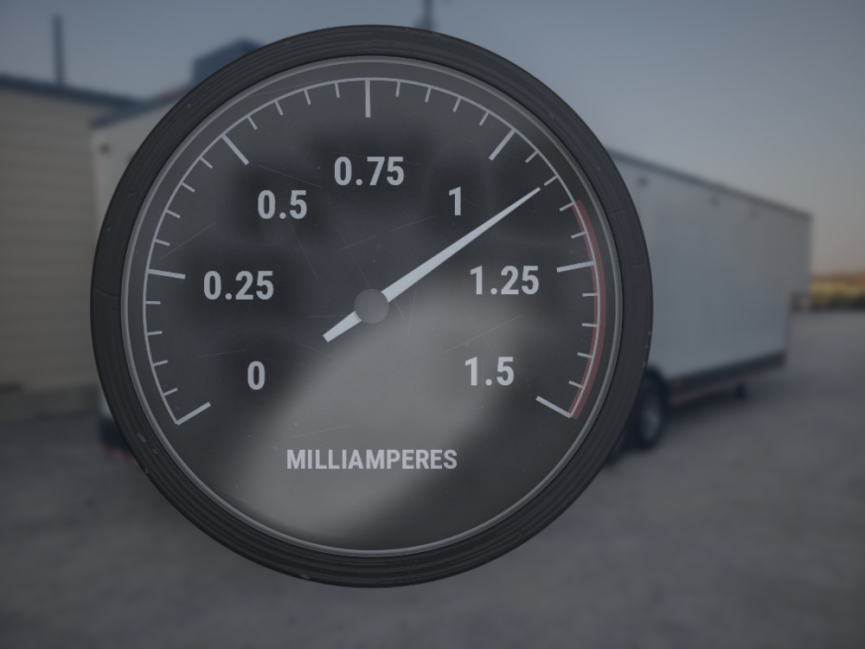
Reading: **1.1** mA
